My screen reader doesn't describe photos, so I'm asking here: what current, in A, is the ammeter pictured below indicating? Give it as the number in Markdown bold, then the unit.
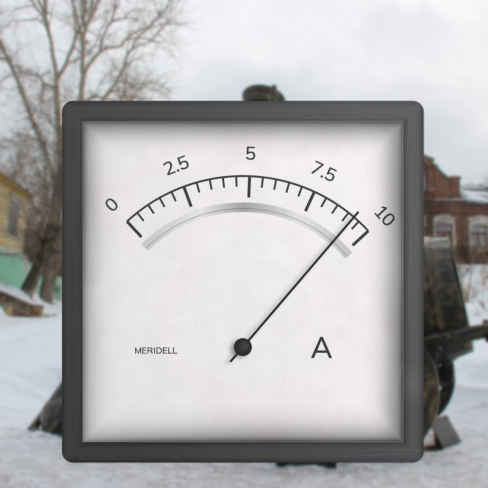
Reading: **9.25** A
